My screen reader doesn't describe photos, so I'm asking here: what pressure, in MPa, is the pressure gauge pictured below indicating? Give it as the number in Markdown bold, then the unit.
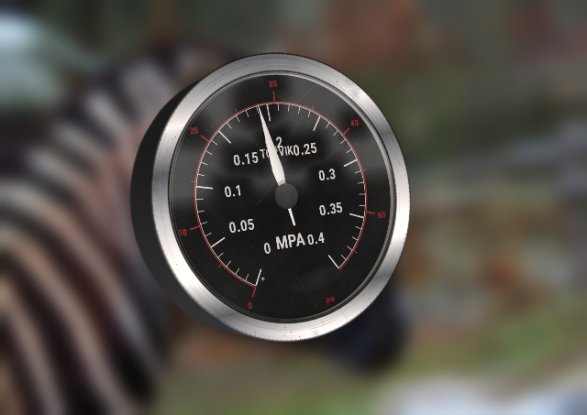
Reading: **0.19** MPa
